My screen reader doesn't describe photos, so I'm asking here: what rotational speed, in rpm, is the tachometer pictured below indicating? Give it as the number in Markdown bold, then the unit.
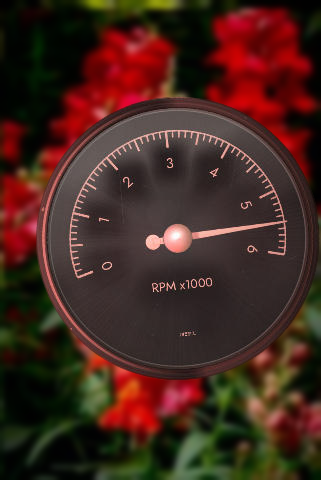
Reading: **5500** rpm
